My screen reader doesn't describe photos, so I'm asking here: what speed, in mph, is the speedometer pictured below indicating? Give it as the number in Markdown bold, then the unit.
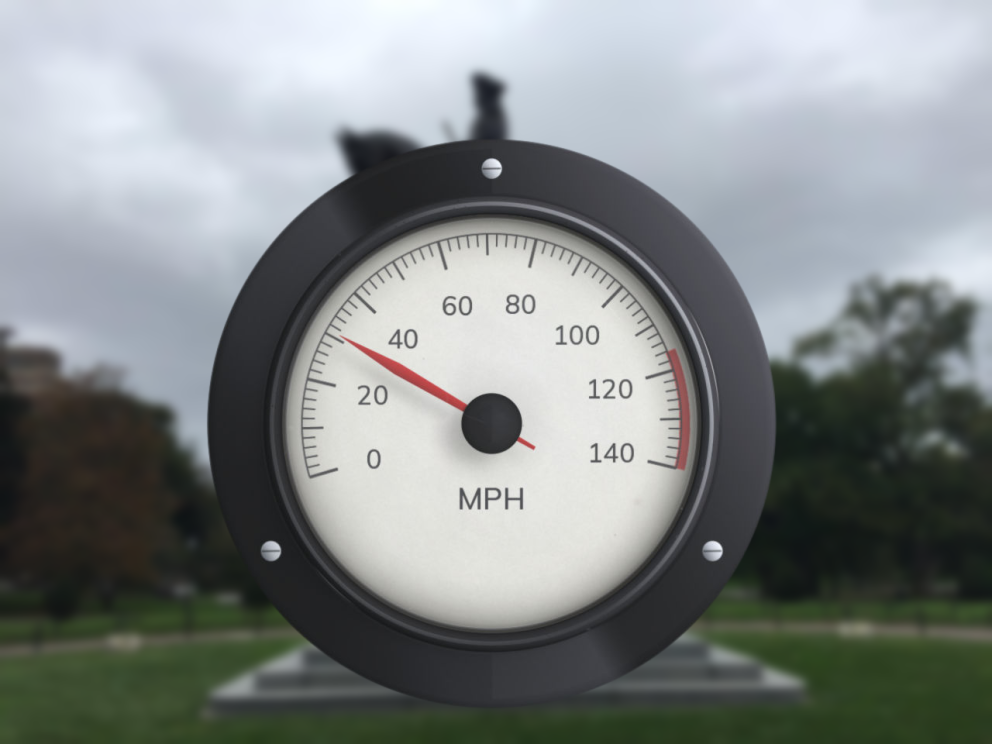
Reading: **31** mph
